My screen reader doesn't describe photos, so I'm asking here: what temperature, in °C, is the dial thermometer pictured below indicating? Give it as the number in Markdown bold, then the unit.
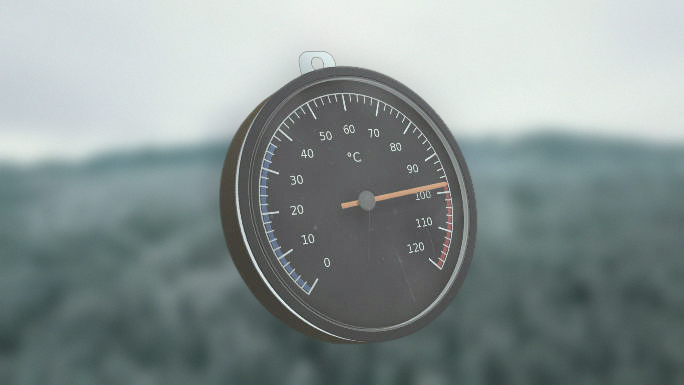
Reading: **98** °C
